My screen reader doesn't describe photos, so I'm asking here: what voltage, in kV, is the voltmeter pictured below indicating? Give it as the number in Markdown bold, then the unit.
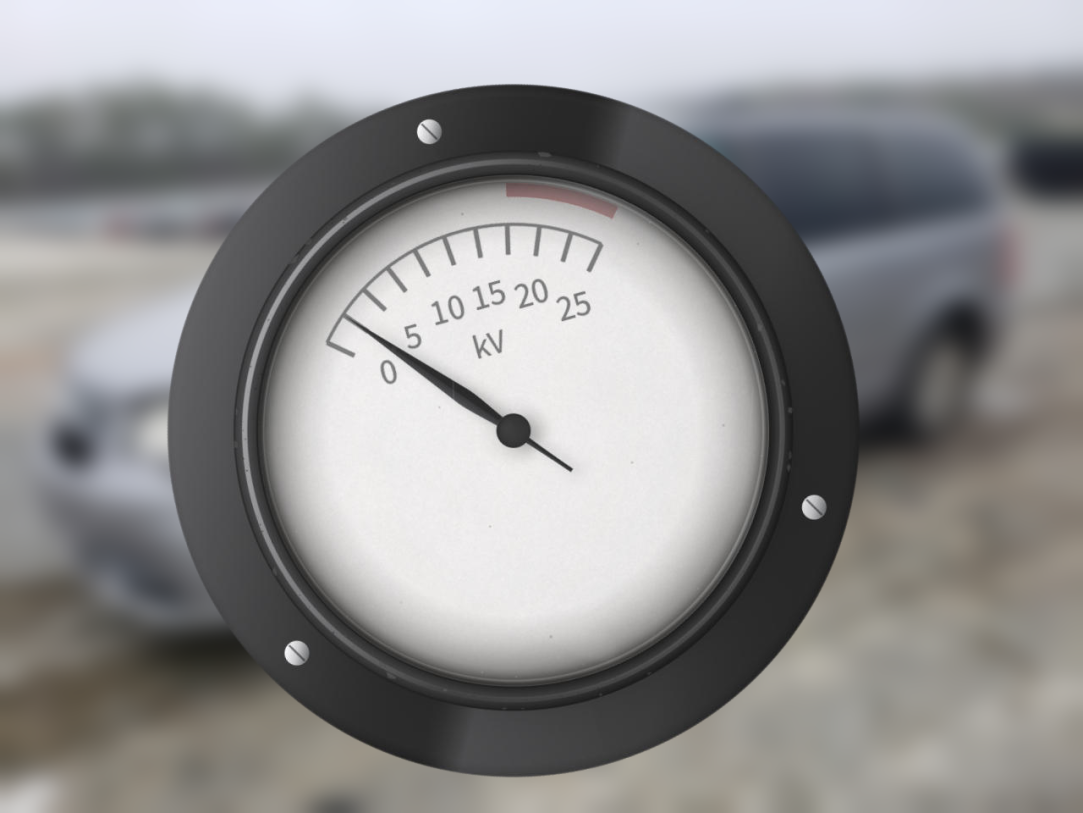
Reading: **2.5** kV
